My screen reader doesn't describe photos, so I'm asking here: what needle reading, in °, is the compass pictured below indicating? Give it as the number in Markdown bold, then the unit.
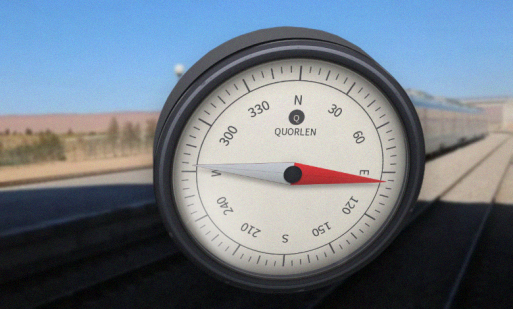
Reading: **95** °
